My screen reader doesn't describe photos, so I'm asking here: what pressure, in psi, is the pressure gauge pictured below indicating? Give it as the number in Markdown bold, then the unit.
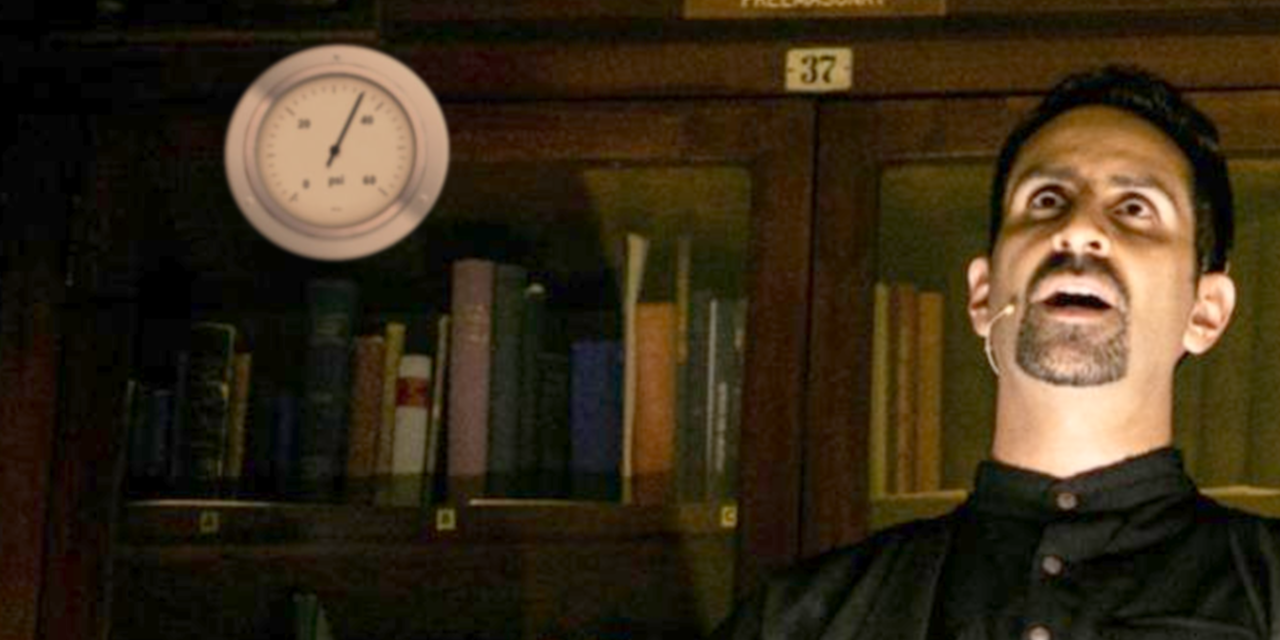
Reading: **36** psi
